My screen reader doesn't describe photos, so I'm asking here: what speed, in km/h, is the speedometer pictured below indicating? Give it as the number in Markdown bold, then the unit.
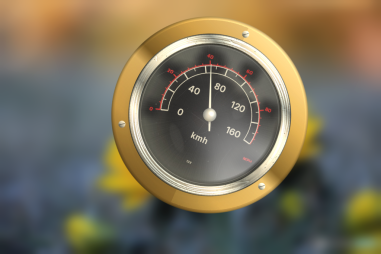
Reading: **65** km/h
